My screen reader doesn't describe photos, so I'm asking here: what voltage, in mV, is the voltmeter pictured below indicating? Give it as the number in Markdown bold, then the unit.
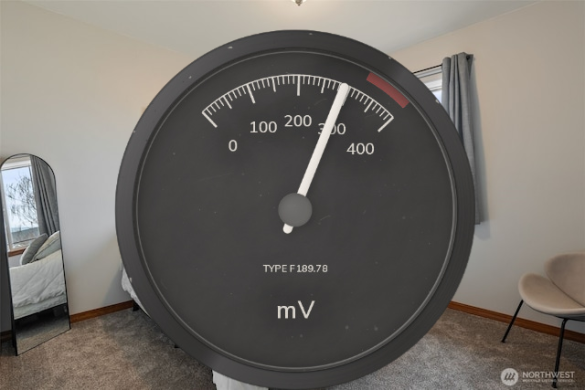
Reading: **290** mV
